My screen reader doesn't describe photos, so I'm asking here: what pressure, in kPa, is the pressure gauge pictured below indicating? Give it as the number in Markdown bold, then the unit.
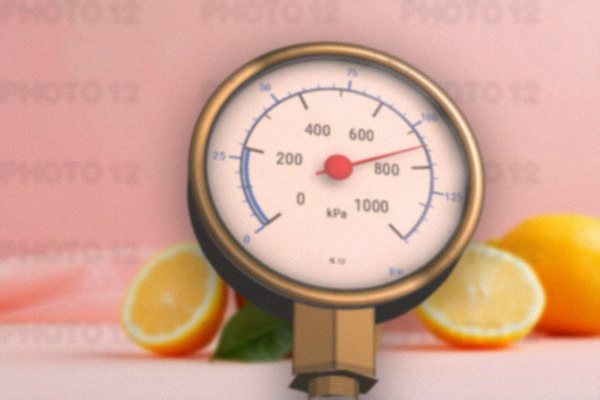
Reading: **750** kPa
